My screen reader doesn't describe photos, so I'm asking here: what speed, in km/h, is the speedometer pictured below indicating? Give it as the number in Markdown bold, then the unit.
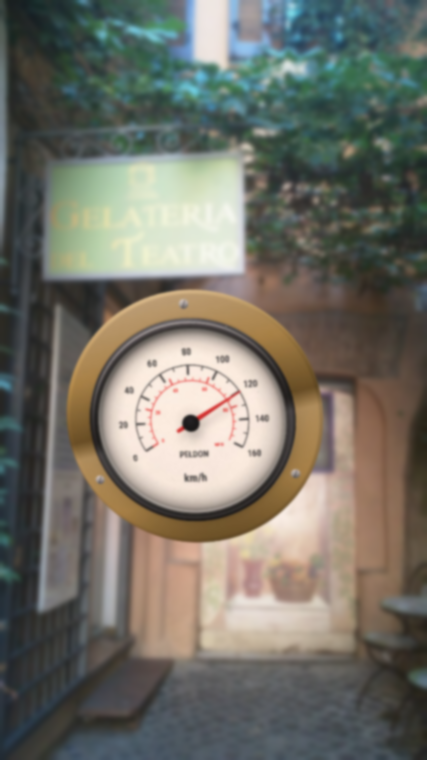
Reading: **120** km/h
